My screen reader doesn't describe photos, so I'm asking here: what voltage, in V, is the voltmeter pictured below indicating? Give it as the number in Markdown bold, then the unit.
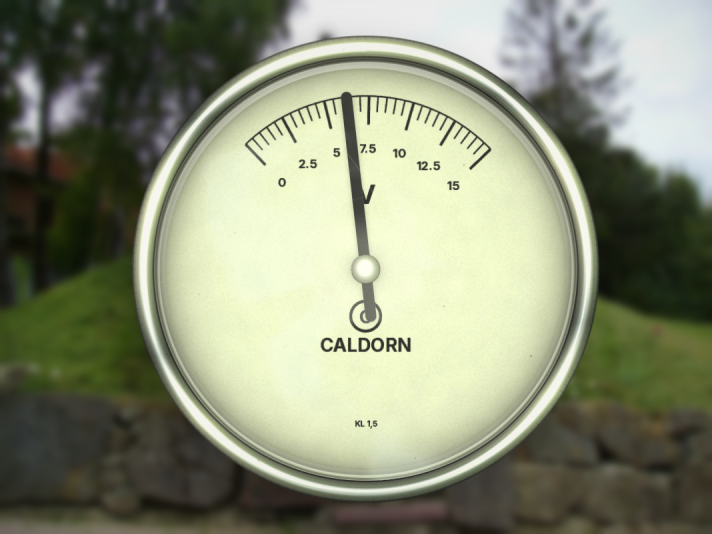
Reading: **6.25** V
